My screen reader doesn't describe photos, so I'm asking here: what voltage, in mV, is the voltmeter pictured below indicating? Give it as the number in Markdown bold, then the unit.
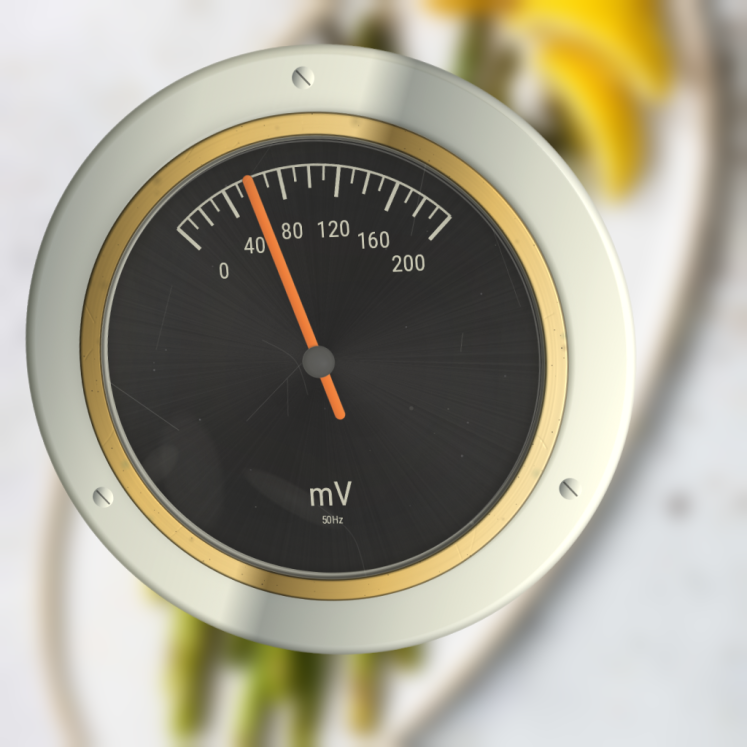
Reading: **60** mV
